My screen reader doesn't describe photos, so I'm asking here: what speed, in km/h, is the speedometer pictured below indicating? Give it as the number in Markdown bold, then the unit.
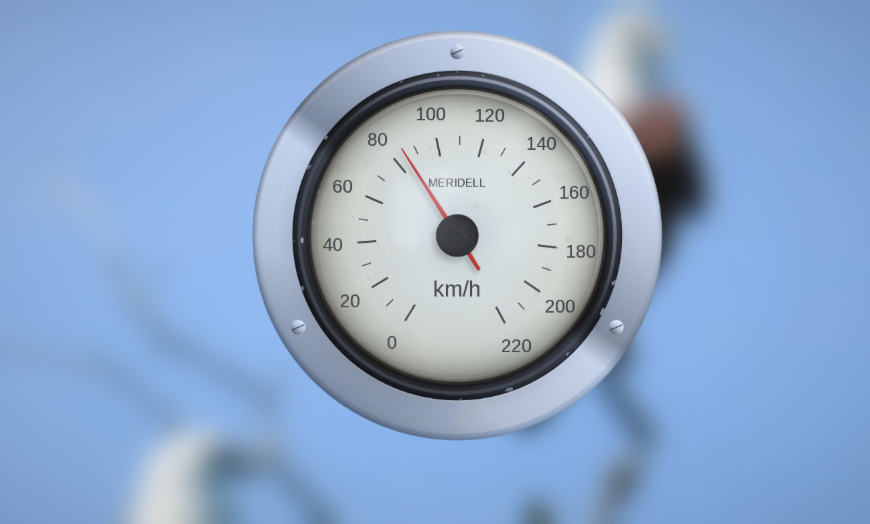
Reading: **85** km/h
